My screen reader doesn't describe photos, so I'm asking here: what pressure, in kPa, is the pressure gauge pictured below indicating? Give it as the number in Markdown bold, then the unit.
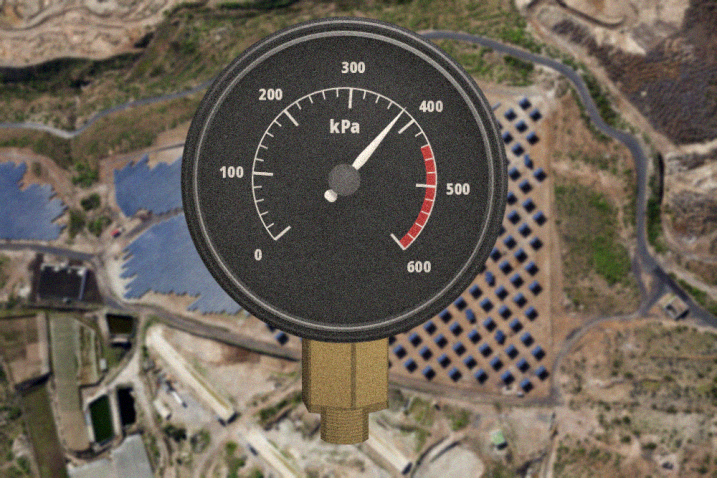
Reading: **380** kPa
